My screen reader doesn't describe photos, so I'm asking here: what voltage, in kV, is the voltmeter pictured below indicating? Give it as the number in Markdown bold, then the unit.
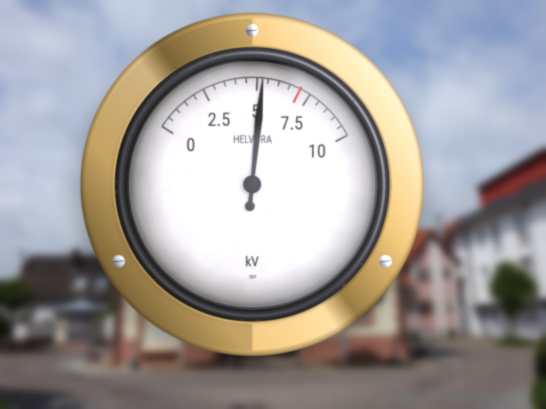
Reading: **5.25** kV
